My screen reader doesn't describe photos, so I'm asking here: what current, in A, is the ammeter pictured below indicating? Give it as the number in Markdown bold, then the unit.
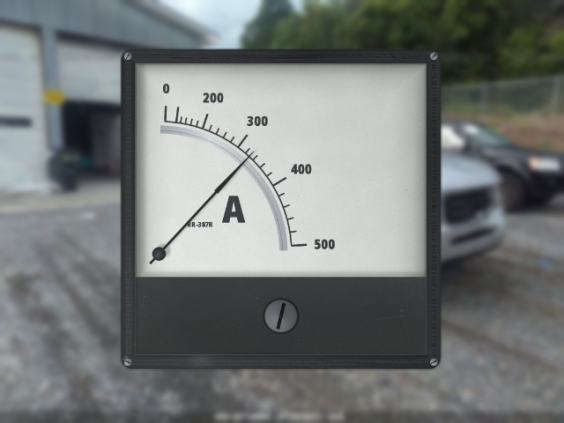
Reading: **330** A
